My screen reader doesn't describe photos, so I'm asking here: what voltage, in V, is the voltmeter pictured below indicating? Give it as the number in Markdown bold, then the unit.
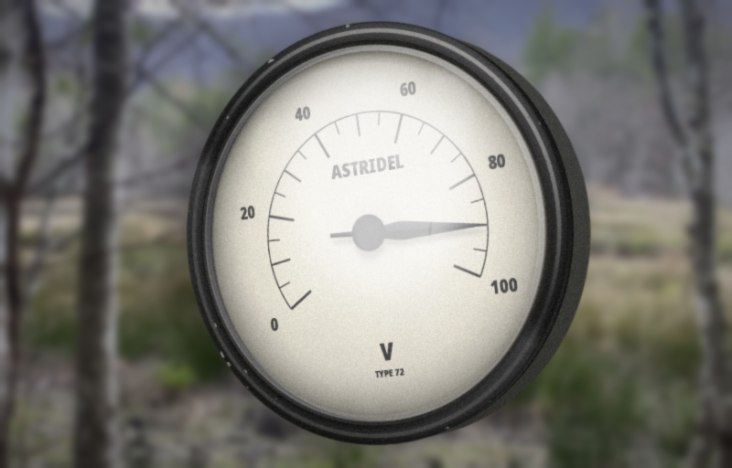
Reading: **90** V
